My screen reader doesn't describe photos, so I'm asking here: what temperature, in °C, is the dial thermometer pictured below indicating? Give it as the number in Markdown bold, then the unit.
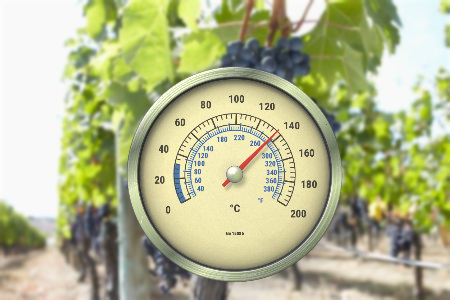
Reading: **136** °C
